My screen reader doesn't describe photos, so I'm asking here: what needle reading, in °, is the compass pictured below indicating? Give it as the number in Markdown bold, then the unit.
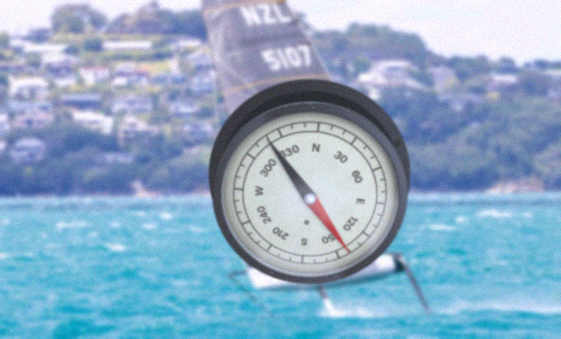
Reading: **140** °
